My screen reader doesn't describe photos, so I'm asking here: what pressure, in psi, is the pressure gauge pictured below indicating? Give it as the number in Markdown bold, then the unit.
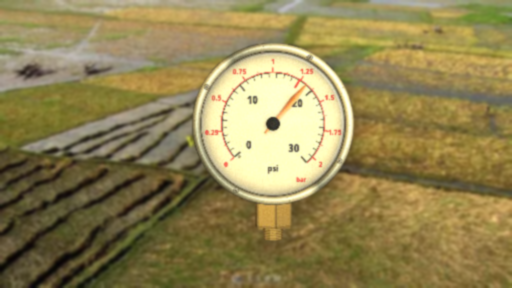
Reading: **19** psi
